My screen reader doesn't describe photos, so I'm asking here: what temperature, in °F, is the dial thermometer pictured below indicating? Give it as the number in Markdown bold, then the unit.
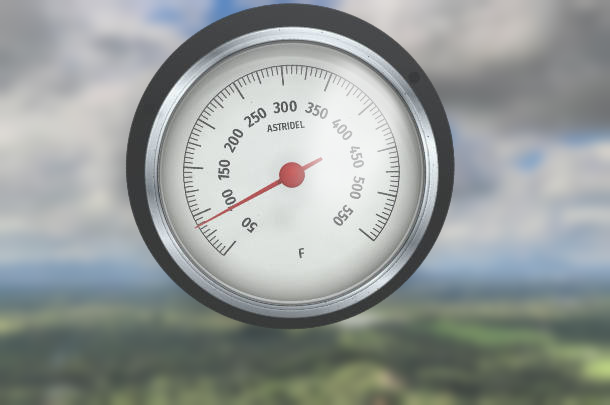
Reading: **90** °F
